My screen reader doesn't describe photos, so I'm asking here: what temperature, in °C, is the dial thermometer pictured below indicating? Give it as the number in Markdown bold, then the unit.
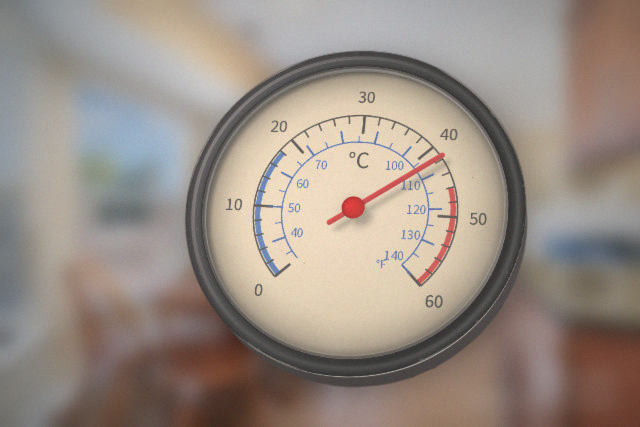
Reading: **42** °C
